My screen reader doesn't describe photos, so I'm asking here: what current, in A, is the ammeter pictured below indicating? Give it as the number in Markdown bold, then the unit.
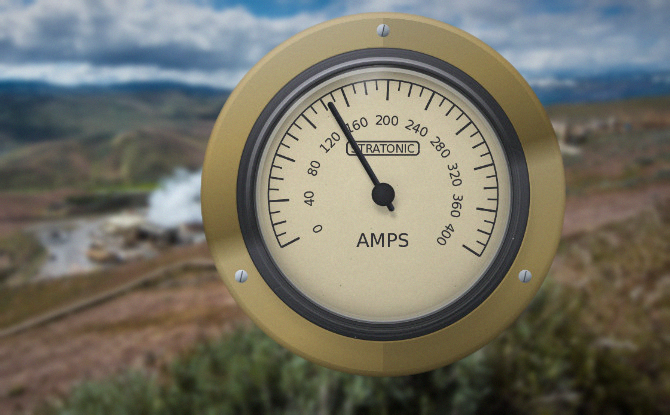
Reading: **145** A
